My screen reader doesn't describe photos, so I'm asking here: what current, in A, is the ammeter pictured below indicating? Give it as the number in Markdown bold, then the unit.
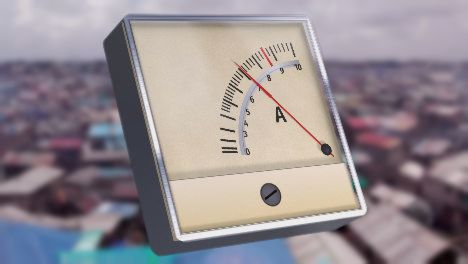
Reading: **7** A
